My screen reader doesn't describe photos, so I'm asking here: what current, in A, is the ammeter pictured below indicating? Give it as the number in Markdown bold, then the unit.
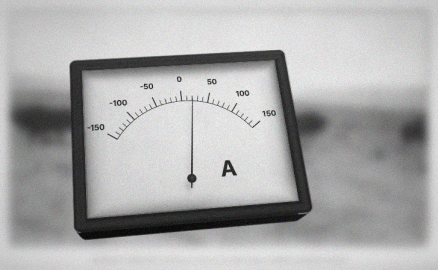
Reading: **20** A
